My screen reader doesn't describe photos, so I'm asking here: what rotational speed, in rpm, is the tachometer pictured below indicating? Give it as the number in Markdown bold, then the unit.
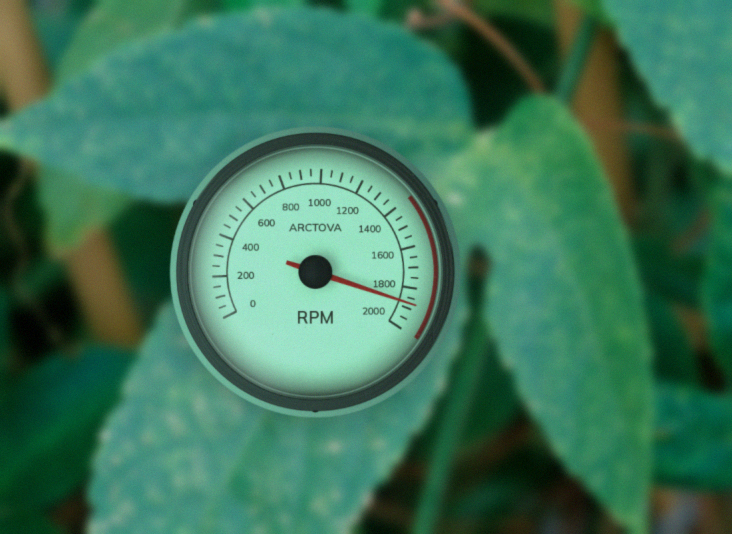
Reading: **1875** rpm
